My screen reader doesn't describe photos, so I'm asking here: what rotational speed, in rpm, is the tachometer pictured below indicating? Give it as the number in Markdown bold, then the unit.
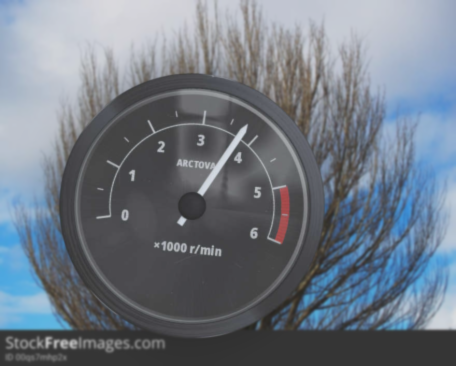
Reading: **3750** rpm
